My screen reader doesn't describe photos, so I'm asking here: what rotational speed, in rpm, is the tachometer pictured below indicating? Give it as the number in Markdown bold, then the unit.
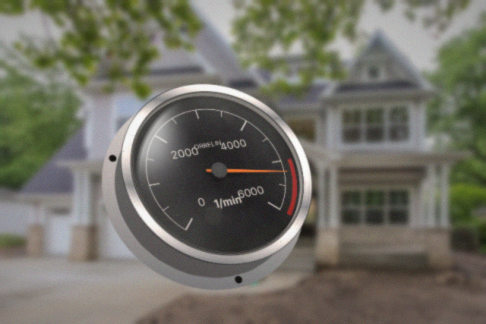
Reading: **5250** rpm
